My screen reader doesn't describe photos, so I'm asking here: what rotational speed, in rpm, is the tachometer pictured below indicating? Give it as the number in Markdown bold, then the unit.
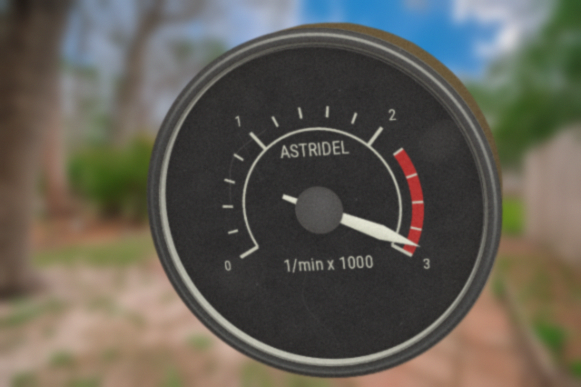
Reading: **2900** rpm
